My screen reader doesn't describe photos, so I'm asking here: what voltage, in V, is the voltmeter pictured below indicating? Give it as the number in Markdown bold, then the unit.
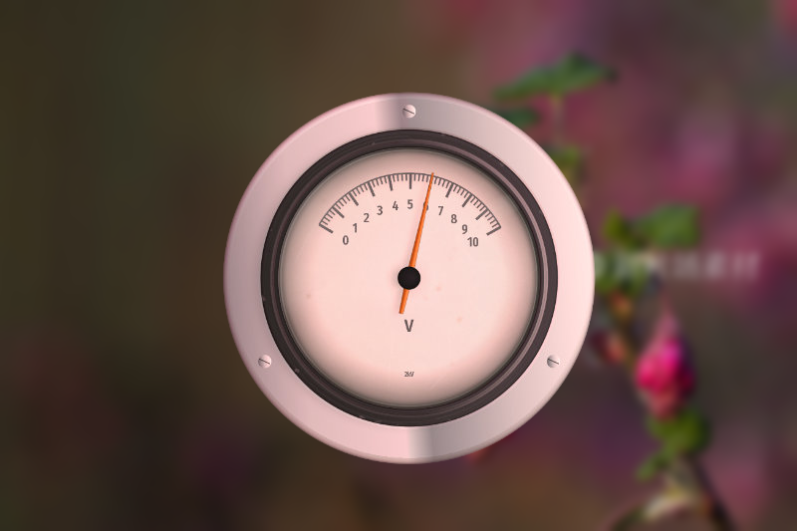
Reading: **6** V
